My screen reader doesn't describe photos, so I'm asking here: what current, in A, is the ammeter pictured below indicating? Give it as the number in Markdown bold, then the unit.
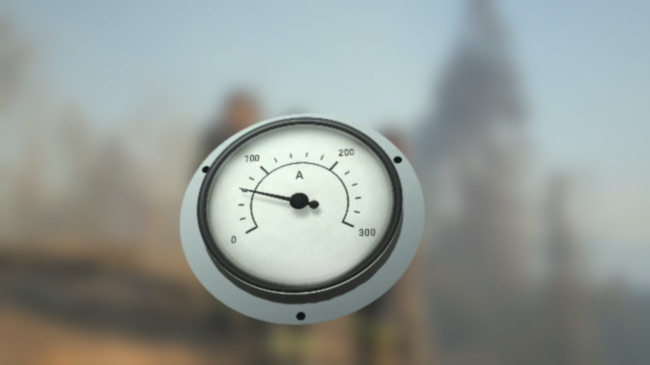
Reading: **60** A
